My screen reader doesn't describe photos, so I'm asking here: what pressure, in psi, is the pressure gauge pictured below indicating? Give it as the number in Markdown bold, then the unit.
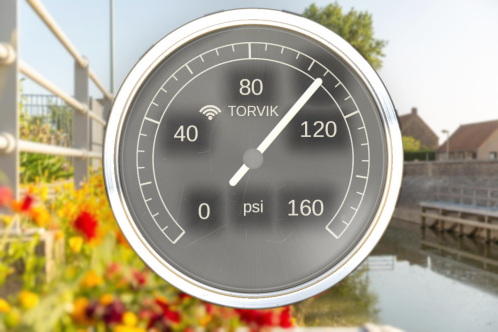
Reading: **105** psi
